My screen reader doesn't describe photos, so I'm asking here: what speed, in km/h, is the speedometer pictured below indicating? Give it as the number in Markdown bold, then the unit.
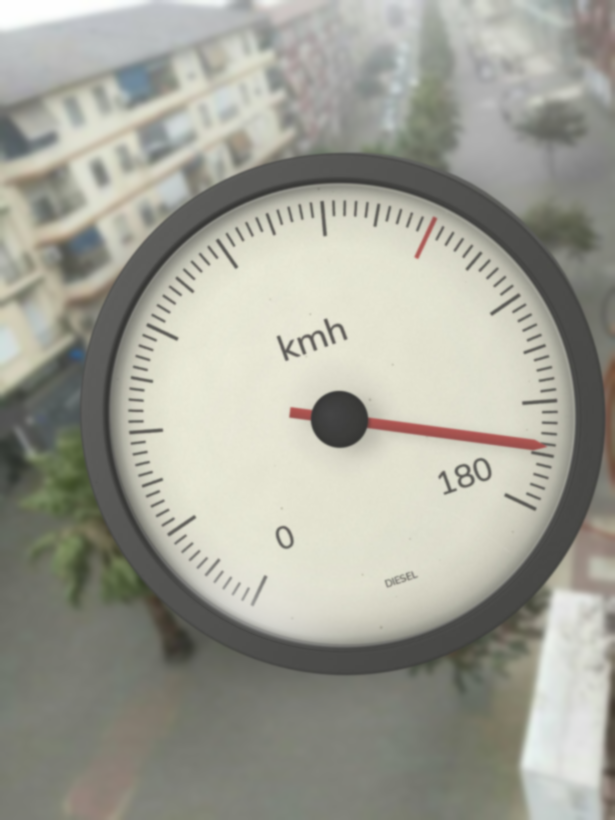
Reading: **168** km/h
